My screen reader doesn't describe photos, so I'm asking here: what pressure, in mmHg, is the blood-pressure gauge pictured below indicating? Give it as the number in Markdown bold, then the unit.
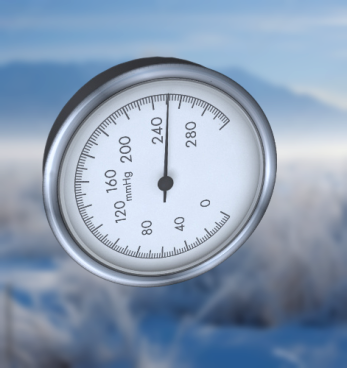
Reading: **250** mmHg
